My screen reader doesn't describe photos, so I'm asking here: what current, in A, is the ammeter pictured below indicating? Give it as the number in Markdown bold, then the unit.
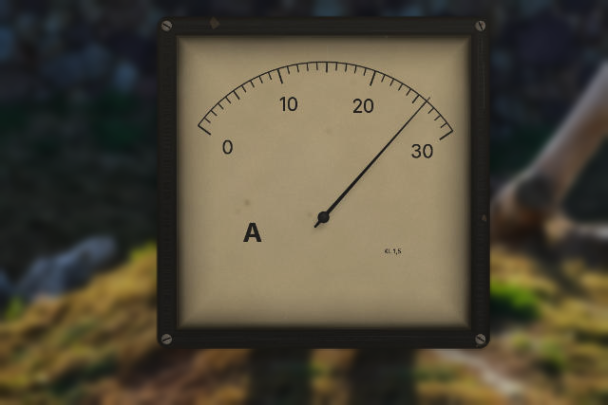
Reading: **26** A
